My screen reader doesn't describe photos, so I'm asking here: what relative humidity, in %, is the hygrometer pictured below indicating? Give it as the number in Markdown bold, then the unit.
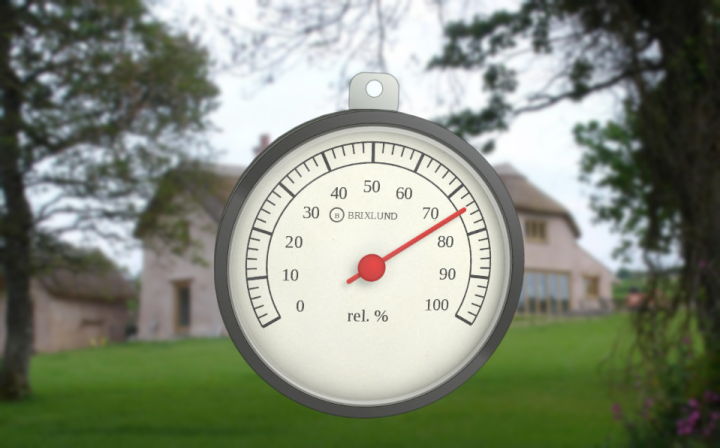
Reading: **74** %
